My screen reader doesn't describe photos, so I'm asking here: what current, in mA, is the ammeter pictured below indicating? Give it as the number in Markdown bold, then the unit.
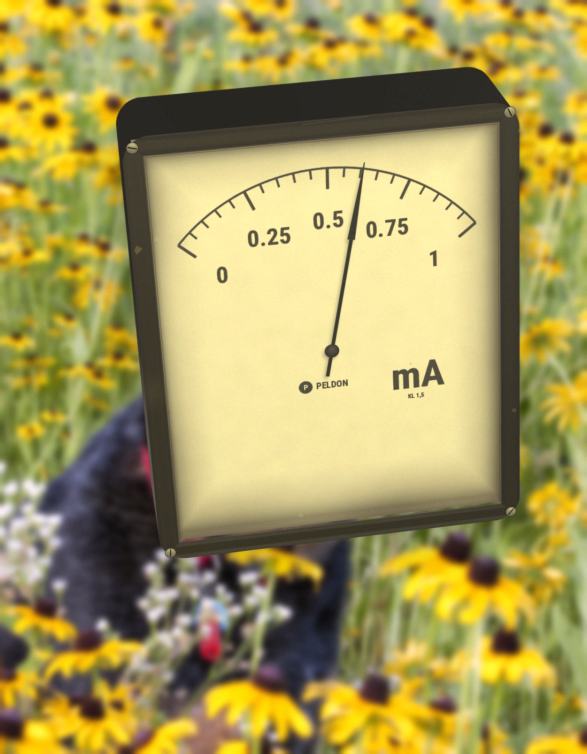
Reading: **0.6** mA
